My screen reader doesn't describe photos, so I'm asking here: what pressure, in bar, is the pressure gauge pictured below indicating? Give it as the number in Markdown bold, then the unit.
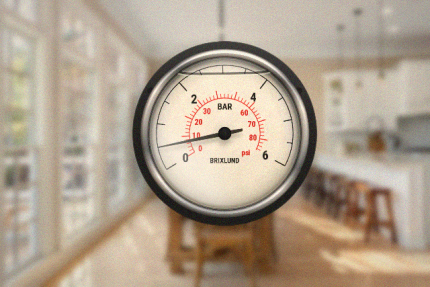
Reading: **0.5** bar
